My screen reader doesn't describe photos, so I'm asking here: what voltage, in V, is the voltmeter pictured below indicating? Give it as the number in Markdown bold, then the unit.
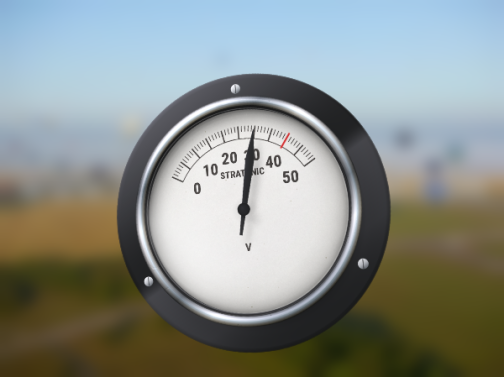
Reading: **30** V
